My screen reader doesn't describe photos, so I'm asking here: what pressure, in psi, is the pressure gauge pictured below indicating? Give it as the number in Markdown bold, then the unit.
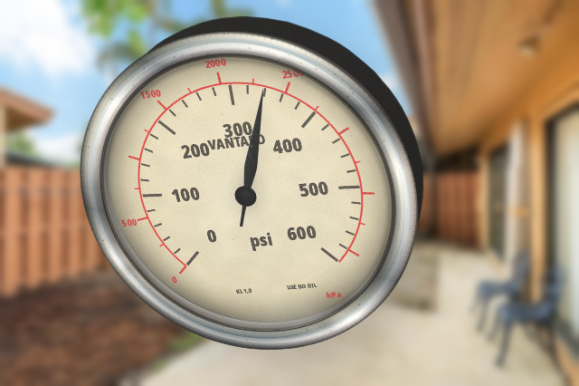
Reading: **340** psi
